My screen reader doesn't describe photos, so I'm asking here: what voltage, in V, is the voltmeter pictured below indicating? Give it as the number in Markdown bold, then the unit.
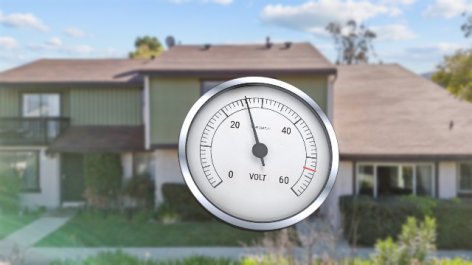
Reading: **26** V
